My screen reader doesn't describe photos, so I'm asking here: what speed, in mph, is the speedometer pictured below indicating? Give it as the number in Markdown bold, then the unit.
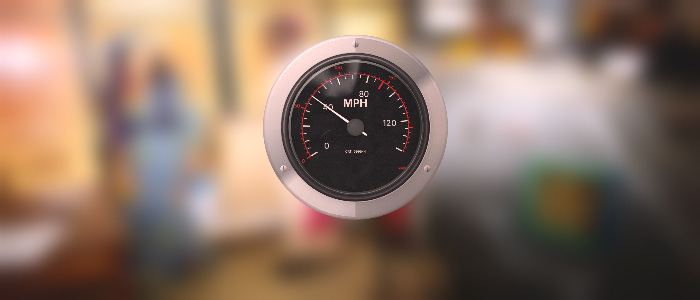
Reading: **40** mph
